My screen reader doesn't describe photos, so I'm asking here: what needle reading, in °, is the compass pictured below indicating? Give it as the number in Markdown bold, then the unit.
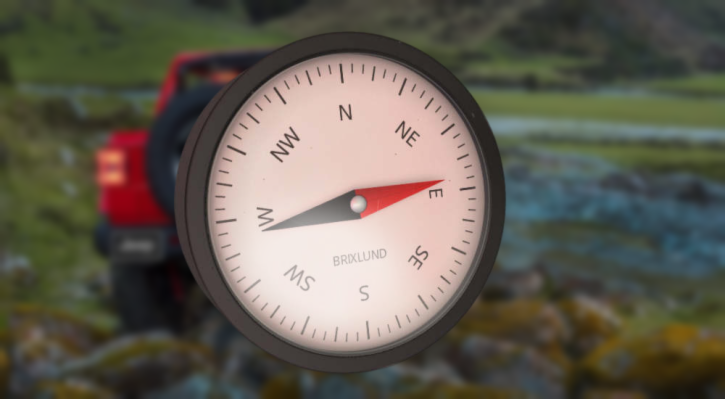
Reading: **82.5** °
